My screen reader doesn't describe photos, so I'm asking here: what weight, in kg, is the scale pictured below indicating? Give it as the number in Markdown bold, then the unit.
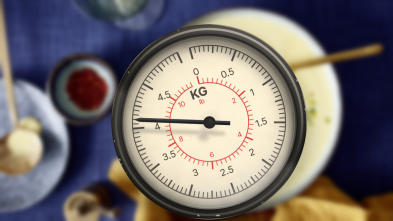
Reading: **4.1** kg
